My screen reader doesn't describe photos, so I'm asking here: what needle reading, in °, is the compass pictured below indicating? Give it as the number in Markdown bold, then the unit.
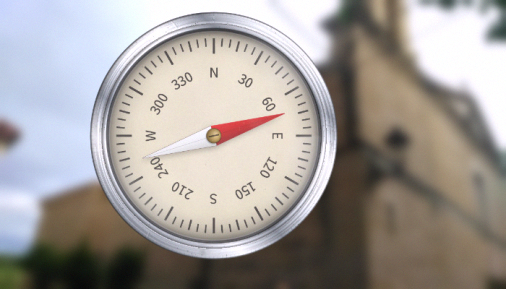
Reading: **72.5** °
